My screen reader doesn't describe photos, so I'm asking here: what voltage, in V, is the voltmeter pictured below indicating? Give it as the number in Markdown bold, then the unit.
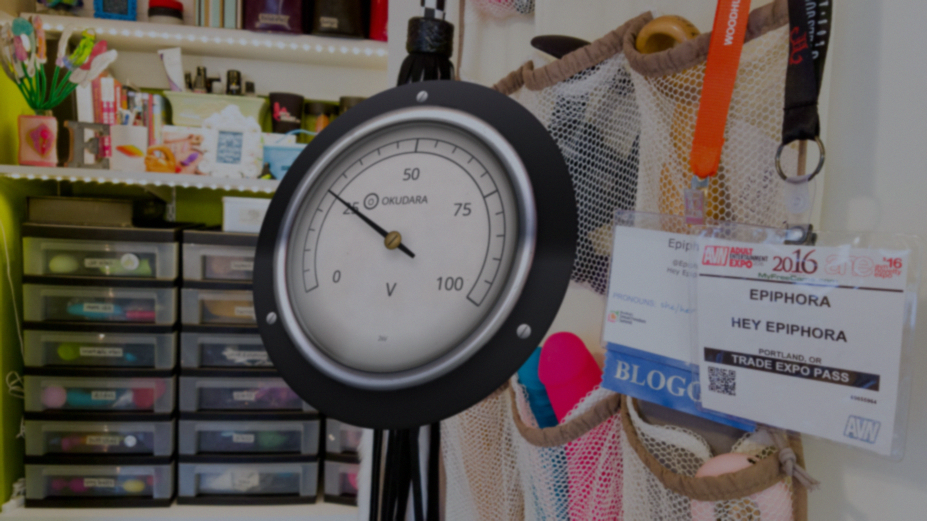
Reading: **25** V
